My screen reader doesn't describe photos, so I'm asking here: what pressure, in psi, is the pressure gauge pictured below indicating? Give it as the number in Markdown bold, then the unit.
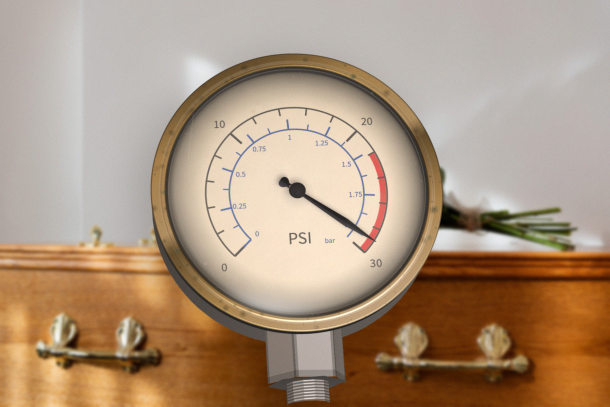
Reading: **29** psi
